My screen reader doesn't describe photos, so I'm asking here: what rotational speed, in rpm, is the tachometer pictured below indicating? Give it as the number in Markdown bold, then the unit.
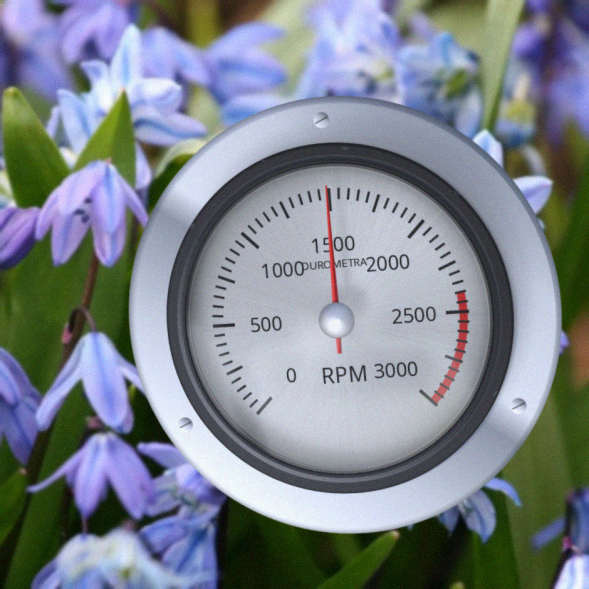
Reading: **1500** rpm
